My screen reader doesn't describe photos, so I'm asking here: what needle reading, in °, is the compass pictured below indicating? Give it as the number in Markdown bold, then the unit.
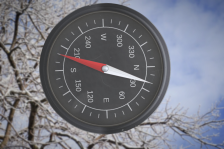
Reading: **200** °
